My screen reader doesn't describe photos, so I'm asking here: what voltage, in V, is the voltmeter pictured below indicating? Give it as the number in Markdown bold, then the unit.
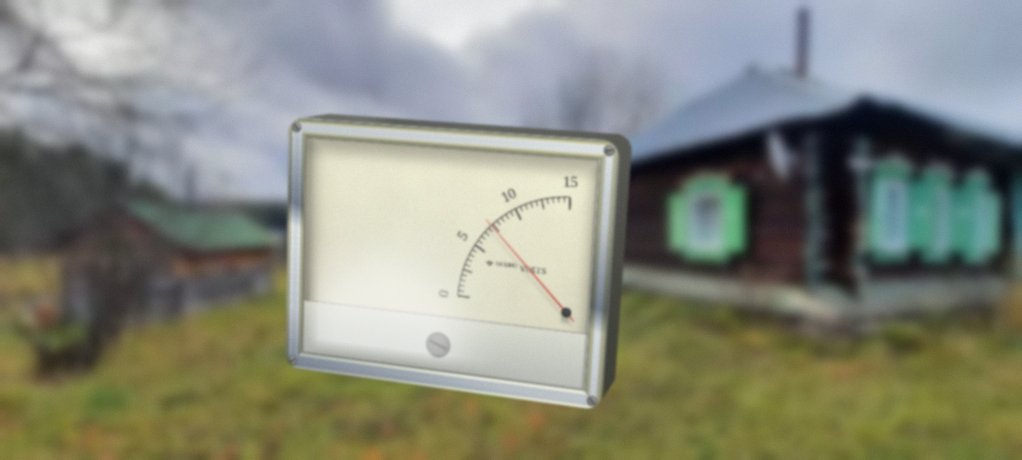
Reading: **7.5** V
